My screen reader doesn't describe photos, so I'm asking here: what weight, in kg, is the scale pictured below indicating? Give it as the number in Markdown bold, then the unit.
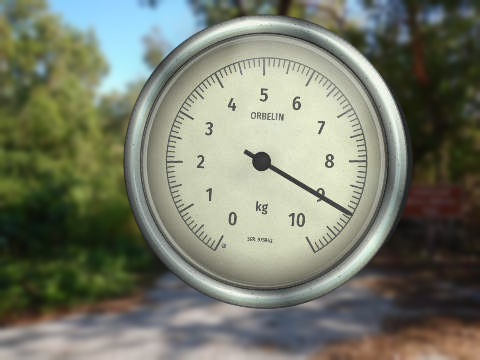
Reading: **9** kg
